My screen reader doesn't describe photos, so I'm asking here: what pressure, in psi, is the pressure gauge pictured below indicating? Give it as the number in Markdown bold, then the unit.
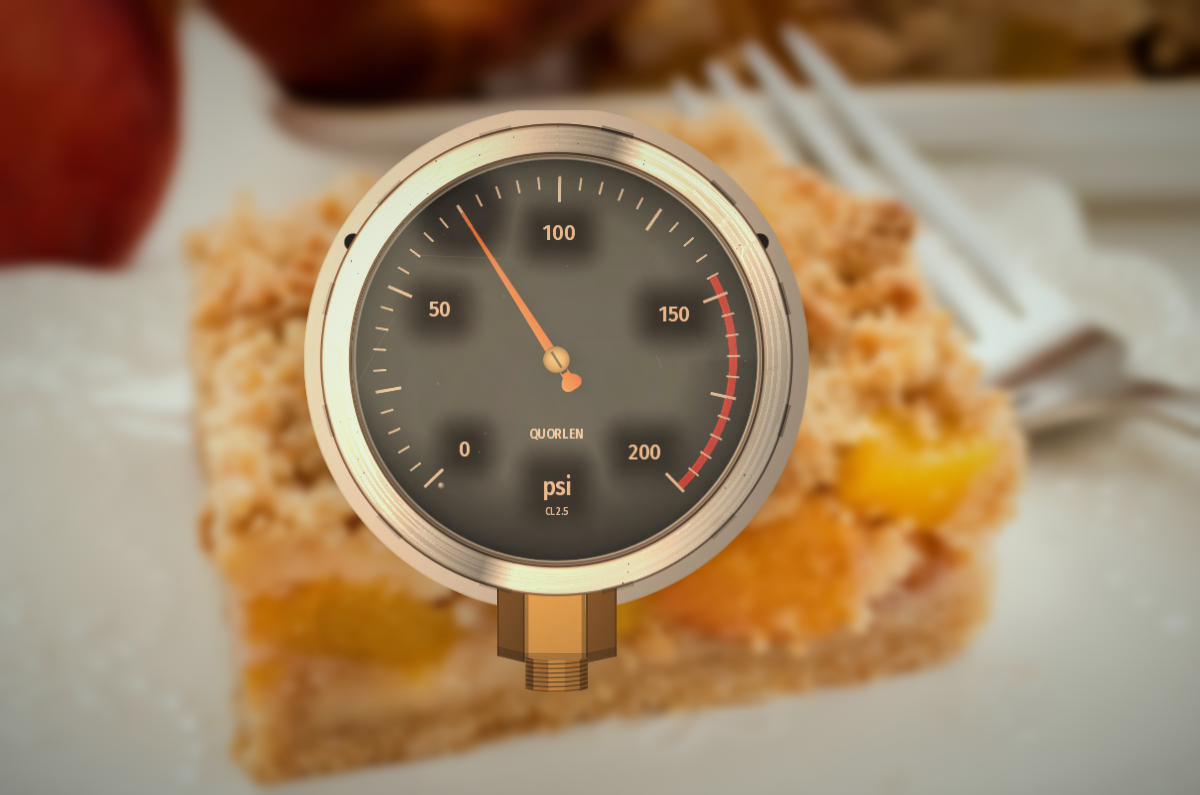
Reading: **75** psi
